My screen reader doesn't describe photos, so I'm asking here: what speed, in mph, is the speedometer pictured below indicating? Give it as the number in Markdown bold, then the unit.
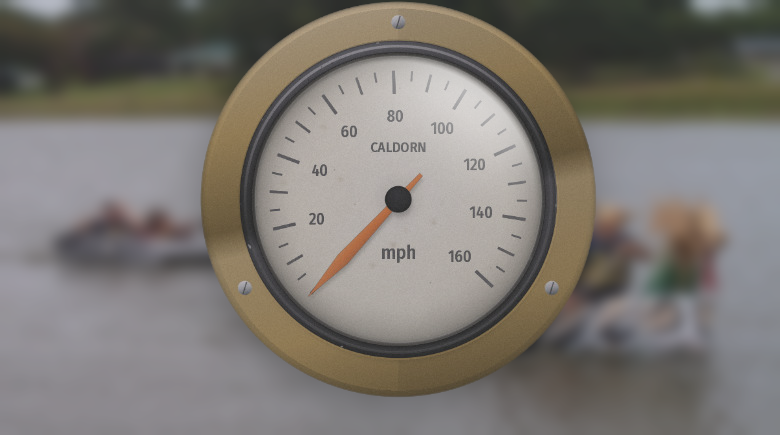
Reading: **0** mph
